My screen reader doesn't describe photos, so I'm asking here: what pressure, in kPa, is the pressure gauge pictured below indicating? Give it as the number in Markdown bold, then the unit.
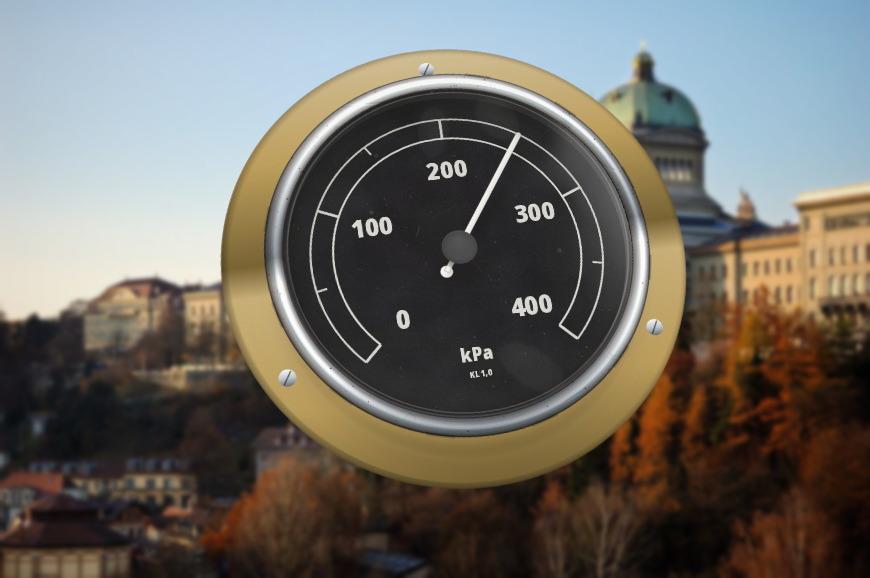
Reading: **250** kPa
